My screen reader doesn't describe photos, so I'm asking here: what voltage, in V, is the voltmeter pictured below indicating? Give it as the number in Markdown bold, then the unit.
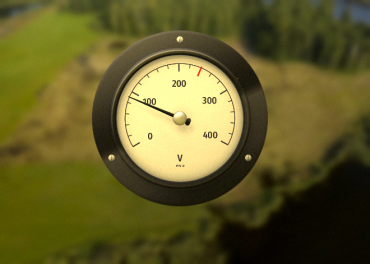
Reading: **90** V
